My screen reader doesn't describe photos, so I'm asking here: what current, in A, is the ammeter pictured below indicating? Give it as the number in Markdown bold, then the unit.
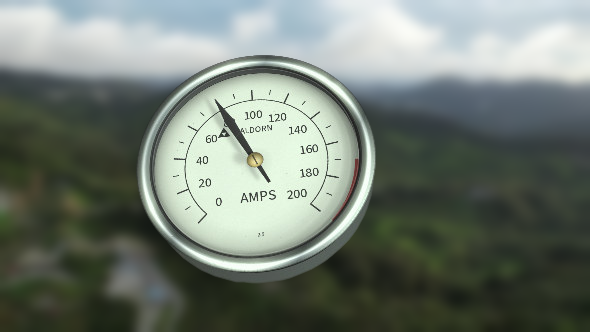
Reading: **80** A
